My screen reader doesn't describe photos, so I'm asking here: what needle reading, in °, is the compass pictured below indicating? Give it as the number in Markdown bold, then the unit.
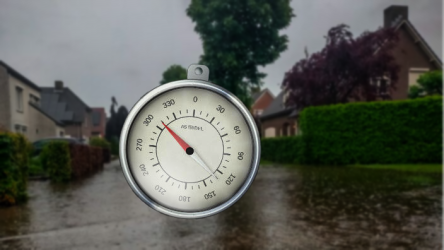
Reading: **310** °
